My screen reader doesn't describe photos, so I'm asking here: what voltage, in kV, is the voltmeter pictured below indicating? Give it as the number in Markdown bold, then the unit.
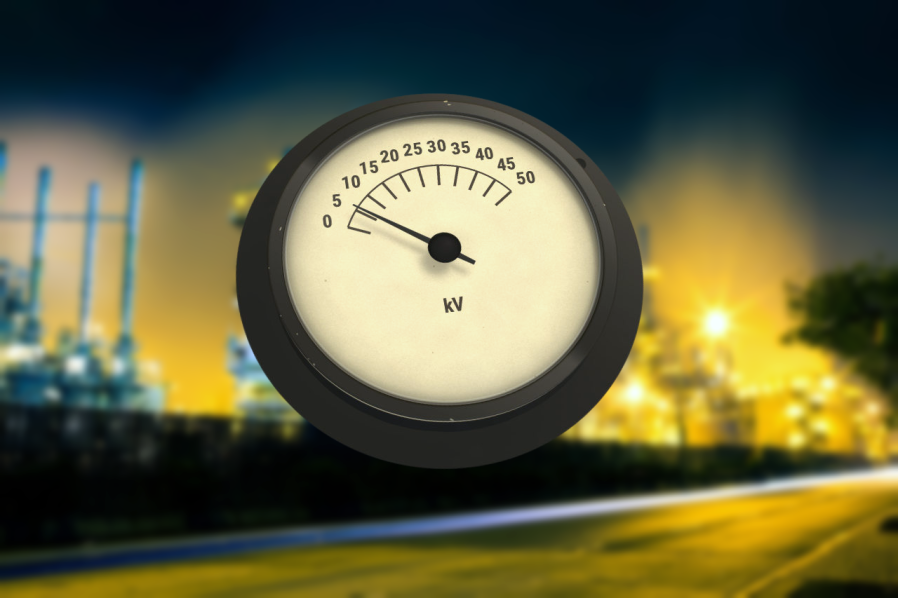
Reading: **5** kV
